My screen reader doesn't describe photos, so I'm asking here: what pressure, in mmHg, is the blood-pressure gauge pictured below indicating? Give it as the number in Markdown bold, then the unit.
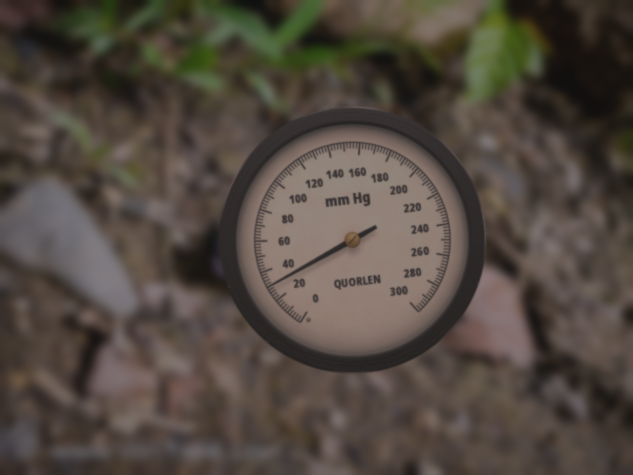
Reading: **30** mmHg
